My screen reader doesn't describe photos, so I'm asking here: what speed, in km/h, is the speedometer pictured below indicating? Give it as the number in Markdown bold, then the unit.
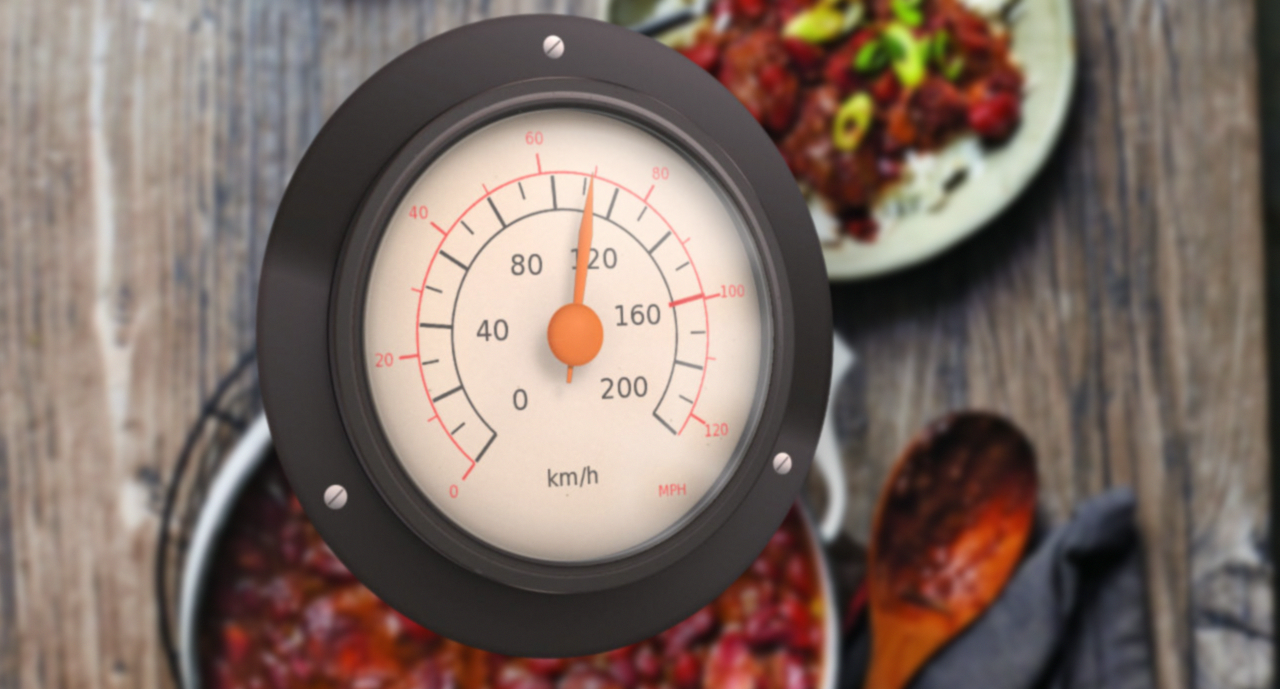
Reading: **110** km/h
